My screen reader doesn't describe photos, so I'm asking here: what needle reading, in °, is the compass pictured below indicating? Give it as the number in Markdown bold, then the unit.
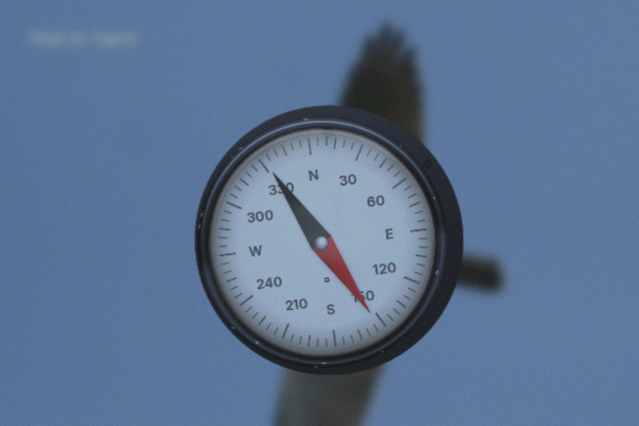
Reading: **152.5** °
